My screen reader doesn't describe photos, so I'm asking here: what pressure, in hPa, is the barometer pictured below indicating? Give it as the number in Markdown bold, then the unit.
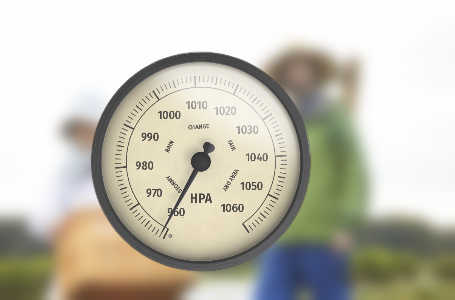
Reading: **961** hPa
